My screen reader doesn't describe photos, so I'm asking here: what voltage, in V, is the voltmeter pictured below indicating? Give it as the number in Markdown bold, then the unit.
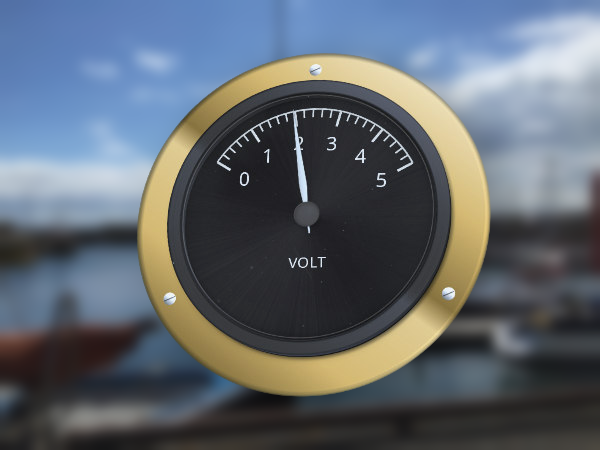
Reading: **2** V
